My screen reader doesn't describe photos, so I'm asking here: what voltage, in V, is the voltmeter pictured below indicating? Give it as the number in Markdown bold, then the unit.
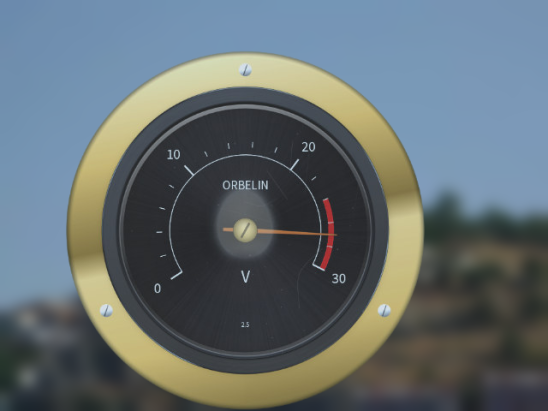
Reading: **27** V
